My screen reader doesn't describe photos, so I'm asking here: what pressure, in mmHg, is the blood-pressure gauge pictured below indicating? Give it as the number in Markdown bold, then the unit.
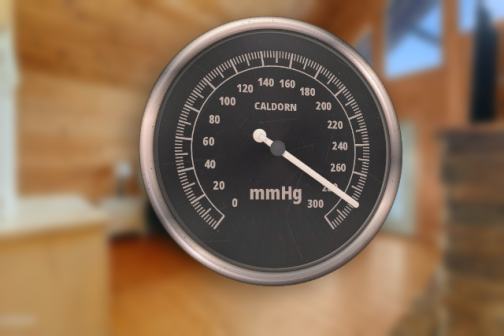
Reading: **280** mmHg
